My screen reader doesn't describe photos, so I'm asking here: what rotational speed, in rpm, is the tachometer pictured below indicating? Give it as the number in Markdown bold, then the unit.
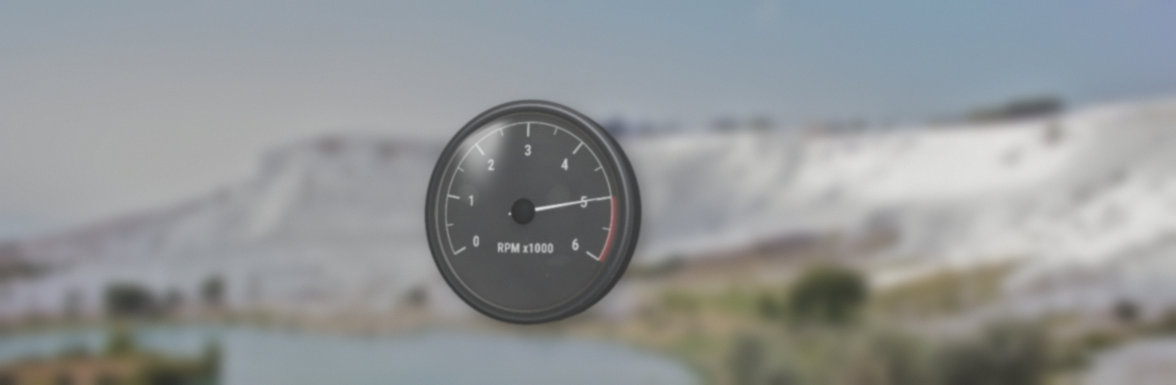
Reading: **5000** rpm
